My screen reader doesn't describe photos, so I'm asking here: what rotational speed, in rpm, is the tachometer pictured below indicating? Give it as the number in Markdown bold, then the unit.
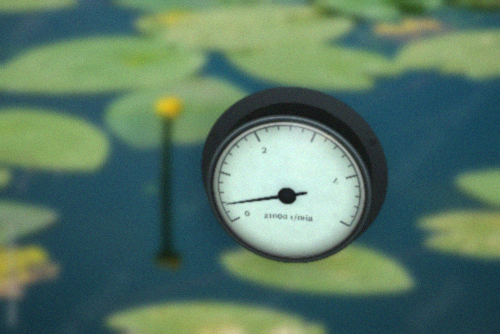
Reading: **400** rpm
